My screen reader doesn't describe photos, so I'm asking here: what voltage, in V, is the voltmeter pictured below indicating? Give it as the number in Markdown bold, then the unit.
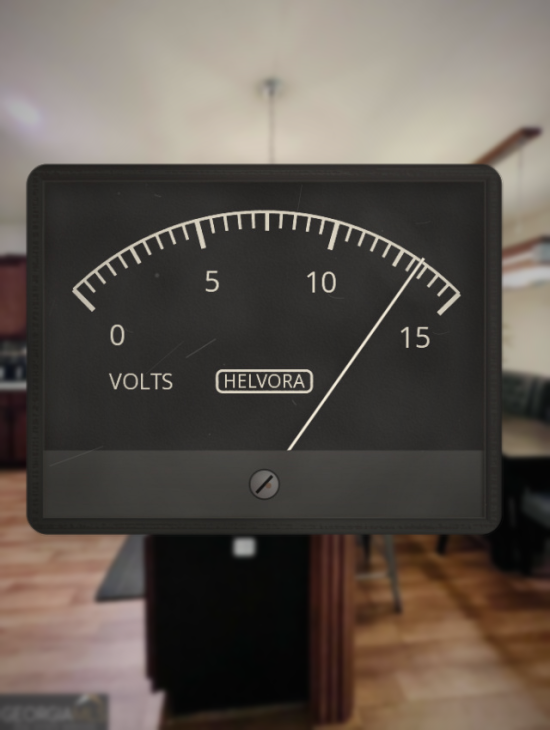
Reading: **13.25** V
